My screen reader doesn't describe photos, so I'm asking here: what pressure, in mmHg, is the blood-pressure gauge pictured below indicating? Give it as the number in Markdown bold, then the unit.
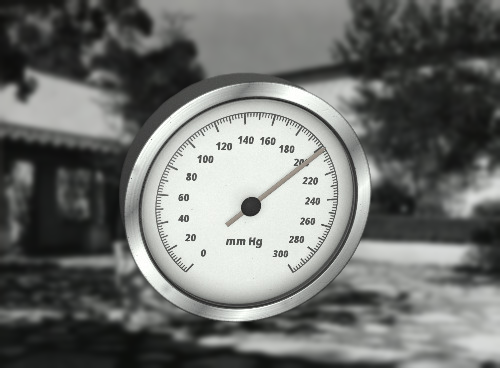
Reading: **200** mmHg
